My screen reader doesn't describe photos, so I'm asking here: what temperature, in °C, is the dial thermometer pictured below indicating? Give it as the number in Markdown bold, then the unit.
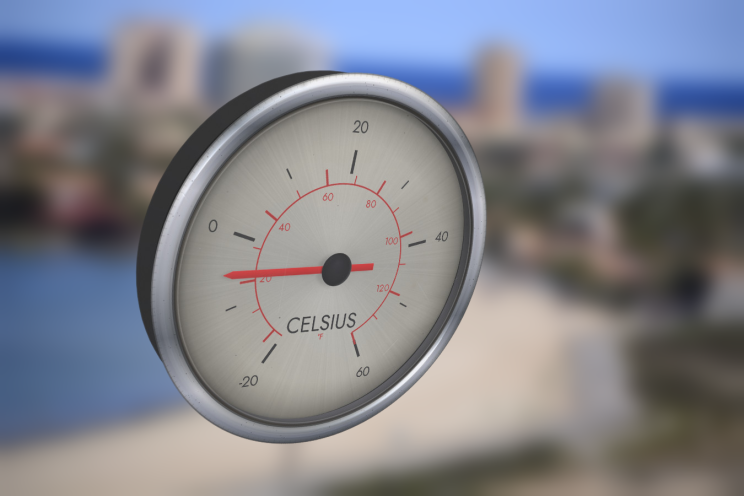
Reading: **-5** °C
